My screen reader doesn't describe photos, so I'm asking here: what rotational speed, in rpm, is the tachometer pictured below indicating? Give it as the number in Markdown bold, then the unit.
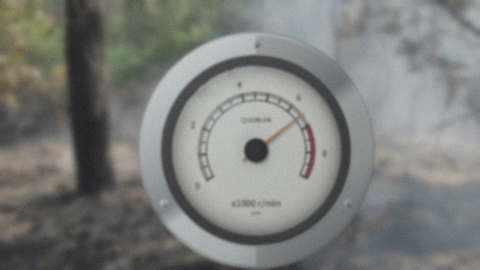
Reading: **6500** rpm
